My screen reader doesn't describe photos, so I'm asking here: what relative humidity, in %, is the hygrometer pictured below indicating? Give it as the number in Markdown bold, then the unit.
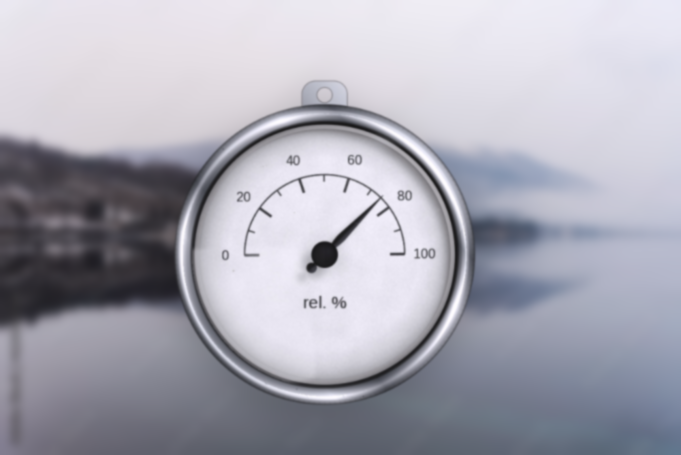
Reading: **75** %
